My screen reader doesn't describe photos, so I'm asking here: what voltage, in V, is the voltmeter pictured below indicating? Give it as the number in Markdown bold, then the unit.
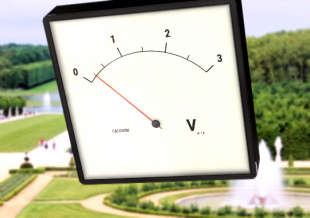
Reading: **0.25** V
